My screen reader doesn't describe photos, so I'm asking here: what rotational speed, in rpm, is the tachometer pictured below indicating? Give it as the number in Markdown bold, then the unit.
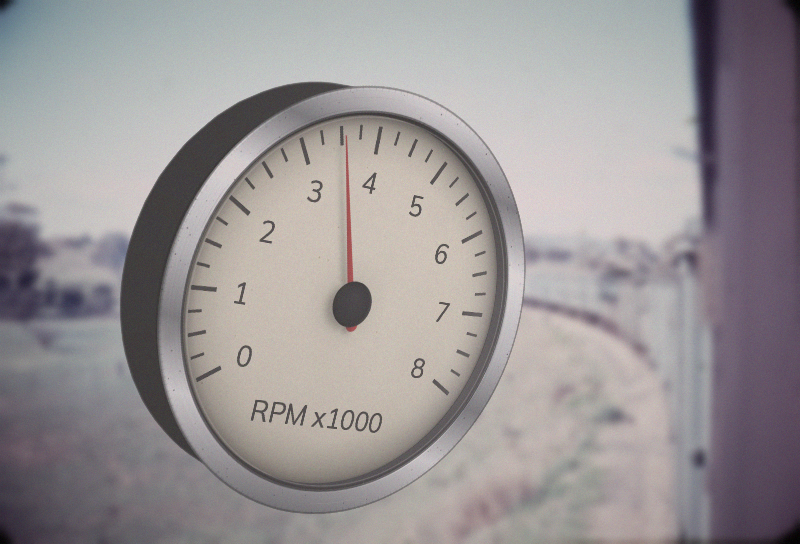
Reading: **3500** rpm
